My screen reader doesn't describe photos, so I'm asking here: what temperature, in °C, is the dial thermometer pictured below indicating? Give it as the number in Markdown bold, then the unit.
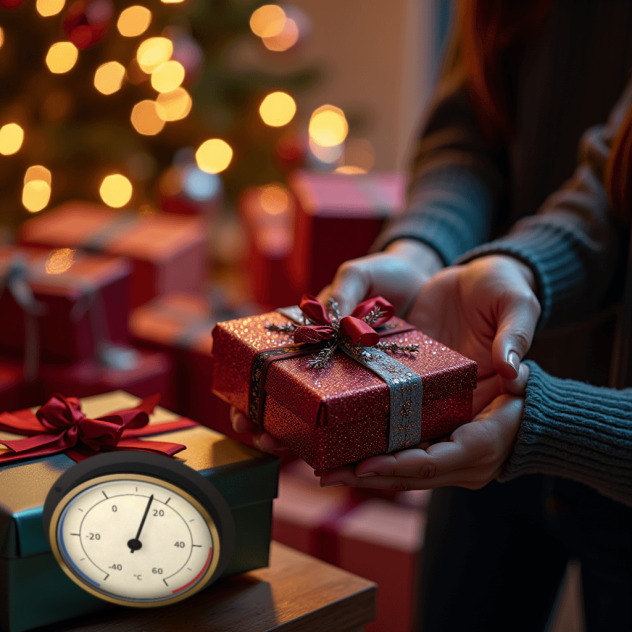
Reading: **15** °C
